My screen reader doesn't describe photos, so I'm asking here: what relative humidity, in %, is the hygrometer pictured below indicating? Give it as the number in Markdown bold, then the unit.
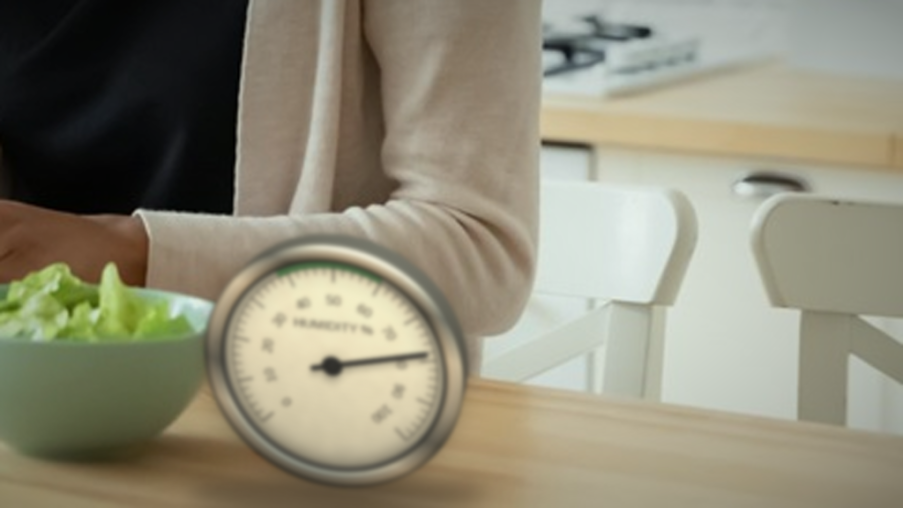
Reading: **78** %
